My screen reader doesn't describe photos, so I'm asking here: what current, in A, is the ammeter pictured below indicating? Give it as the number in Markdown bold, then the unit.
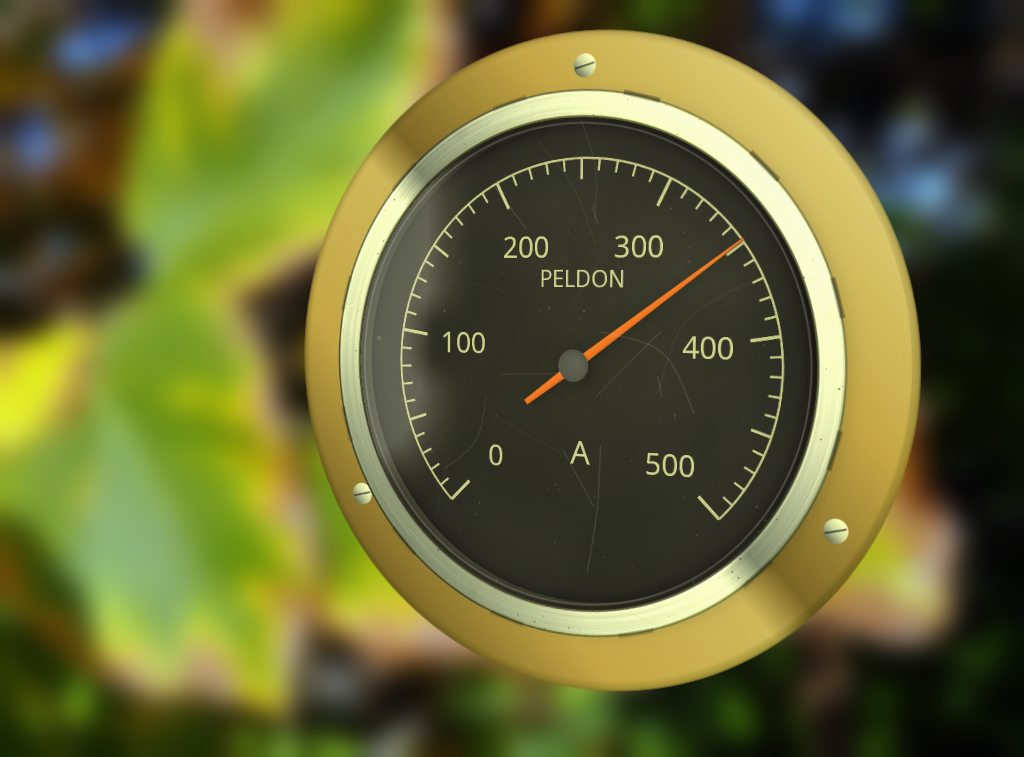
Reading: **350** A
